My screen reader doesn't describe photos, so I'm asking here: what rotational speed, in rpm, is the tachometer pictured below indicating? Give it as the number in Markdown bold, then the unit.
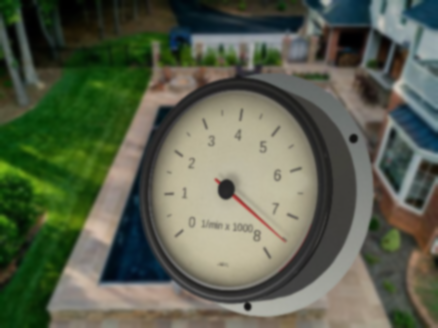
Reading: **7500** rpm
